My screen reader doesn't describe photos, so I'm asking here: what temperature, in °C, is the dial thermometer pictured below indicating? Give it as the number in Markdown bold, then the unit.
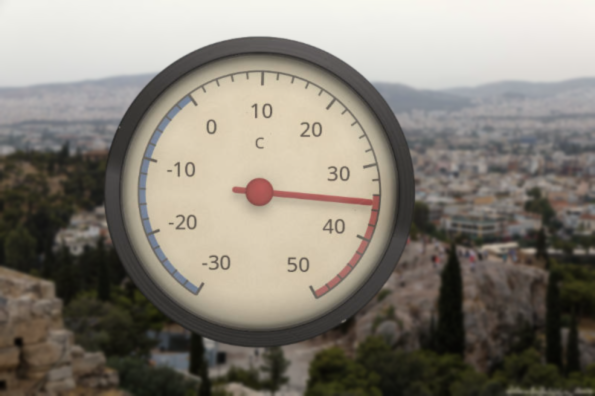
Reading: **35** °C
